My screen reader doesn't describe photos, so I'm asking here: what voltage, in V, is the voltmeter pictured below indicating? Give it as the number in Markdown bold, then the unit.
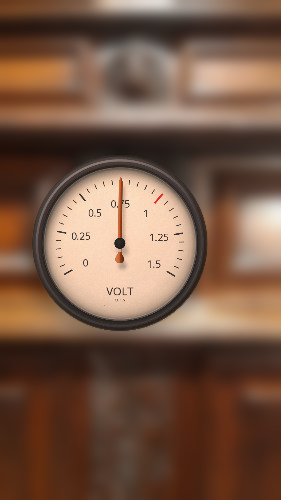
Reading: **0.75** V
